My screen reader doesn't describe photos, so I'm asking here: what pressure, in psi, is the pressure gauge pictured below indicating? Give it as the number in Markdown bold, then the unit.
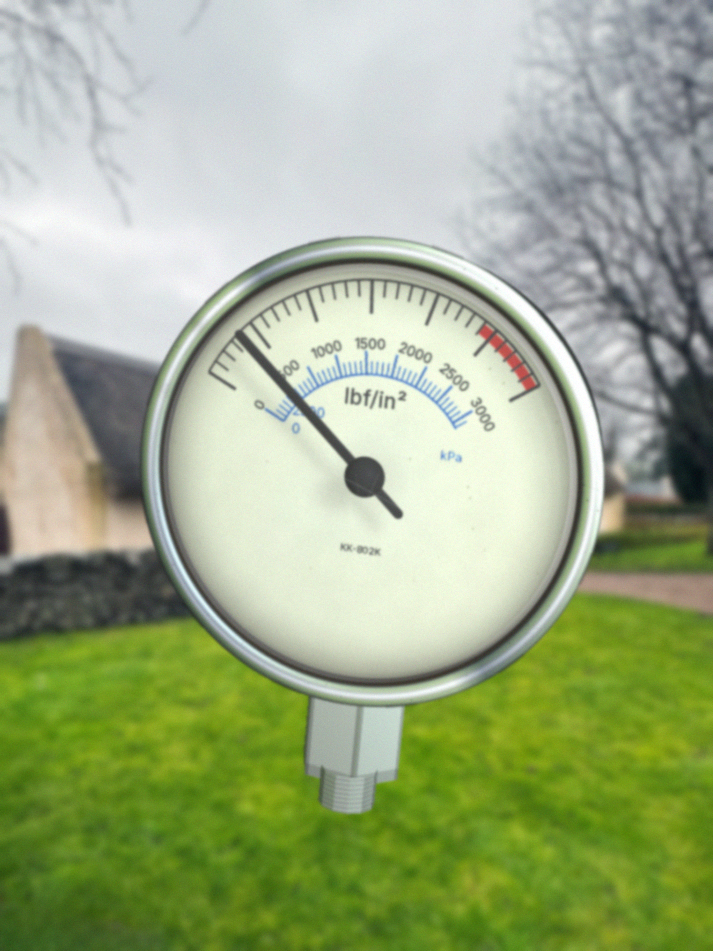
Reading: **400** psi
